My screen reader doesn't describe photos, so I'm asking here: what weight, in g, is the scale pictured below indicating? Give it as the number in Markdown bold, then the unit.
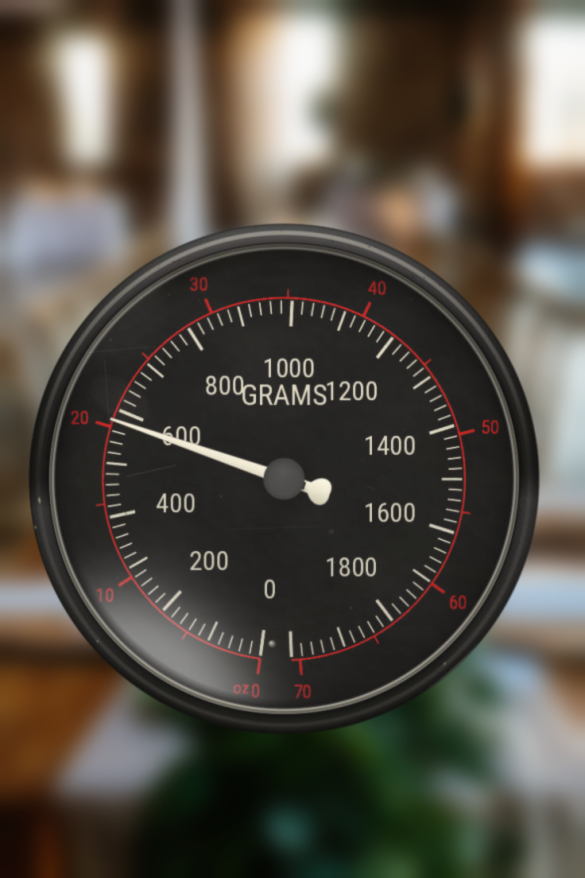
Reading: **580** g
